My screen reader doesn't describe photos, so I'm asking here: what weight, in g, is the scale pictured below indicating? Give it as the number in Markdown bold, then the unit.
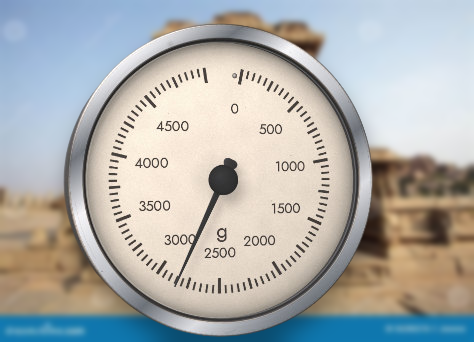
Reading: **2850** g
